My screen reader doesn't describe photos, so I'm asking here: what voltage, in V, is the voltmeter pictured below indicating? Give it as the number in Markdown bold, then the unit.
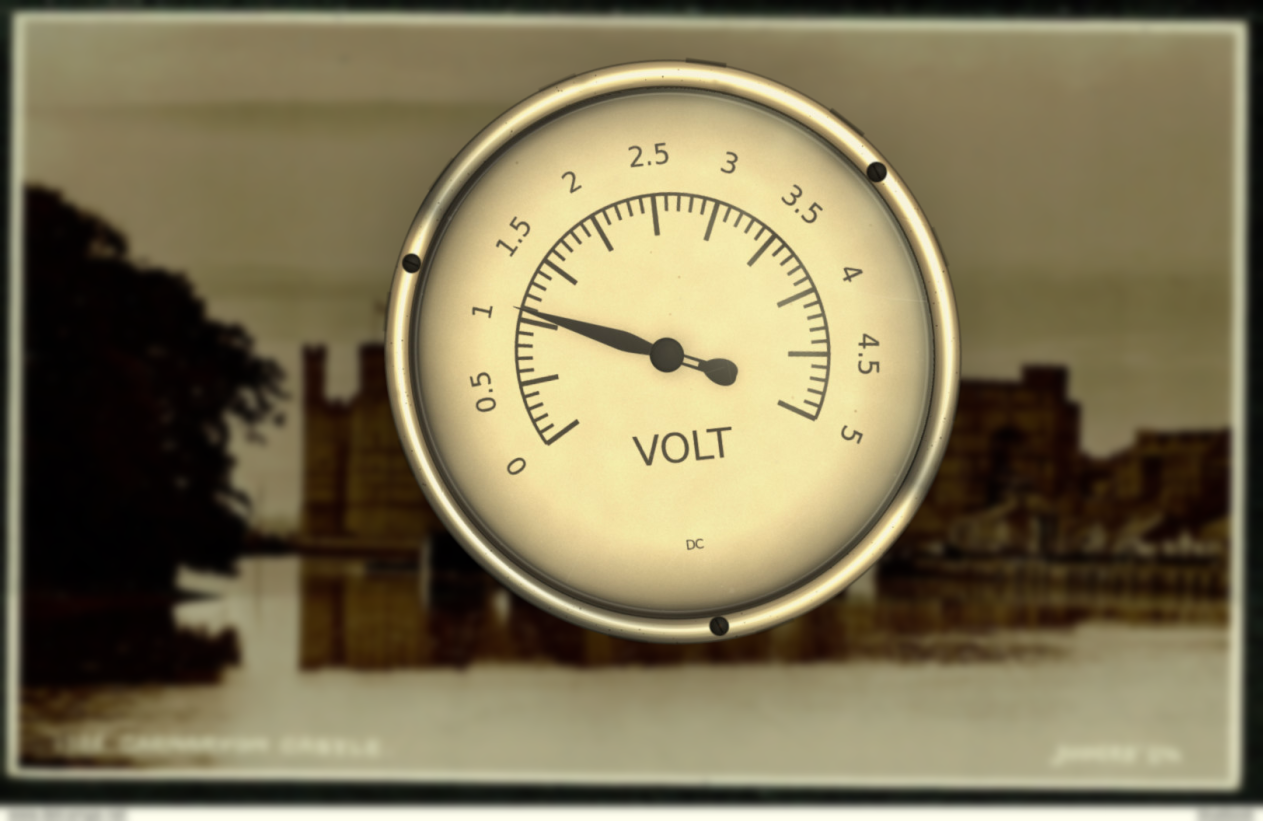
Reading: **1.1** V
